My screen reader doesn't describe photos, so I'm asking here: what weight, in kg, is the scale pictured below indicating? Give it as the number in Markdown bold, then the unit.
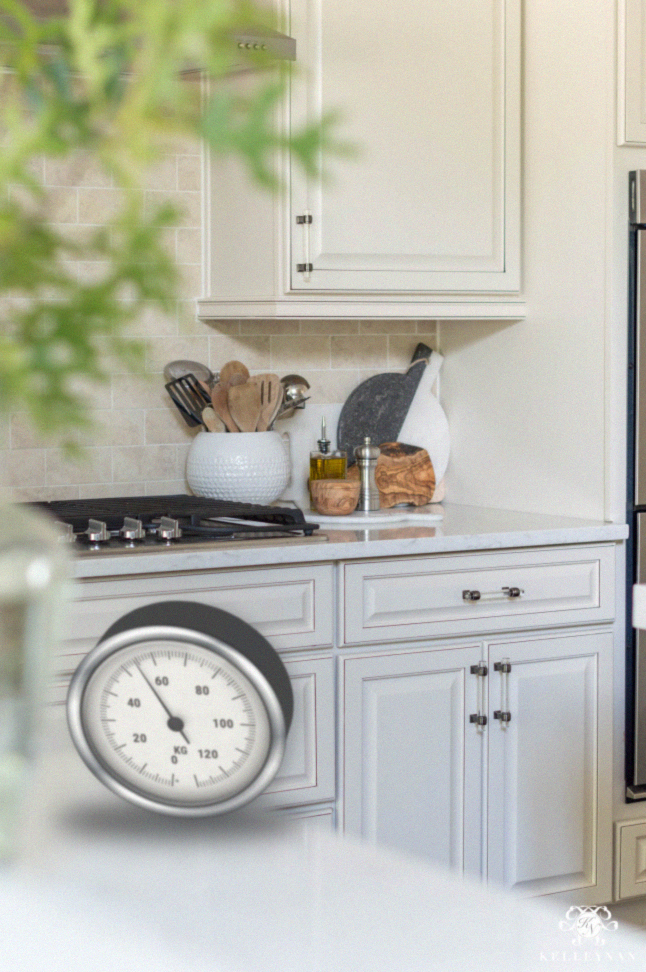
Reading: **55** kg
